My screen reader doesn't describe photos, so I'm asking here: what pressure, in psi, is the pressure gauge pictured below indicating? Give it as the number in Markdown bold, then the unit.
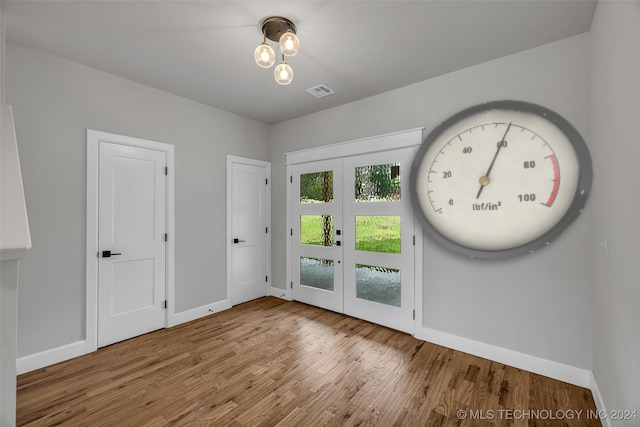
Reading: **60** psi
